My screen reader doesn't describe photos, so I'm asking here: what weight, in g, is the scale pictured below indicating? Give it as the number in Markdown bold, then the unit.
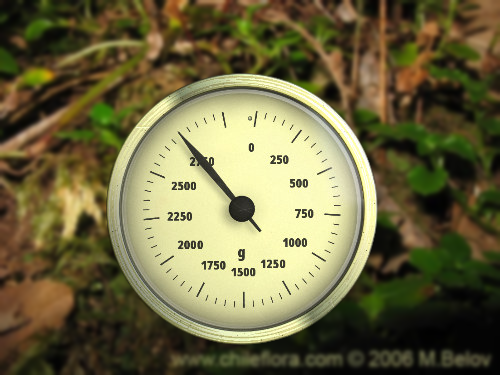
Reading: **2750** g
